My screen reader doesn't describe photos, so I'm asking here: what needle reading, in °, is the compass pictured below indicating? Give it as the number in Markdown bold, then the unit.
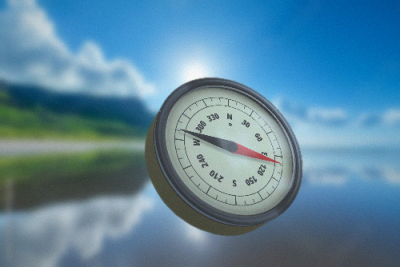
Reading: **100** °
